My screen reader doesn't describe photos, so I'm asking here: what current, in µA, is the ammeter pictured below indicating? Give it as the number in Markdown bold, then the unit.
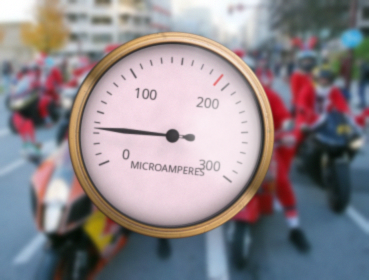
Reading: **35** µA
